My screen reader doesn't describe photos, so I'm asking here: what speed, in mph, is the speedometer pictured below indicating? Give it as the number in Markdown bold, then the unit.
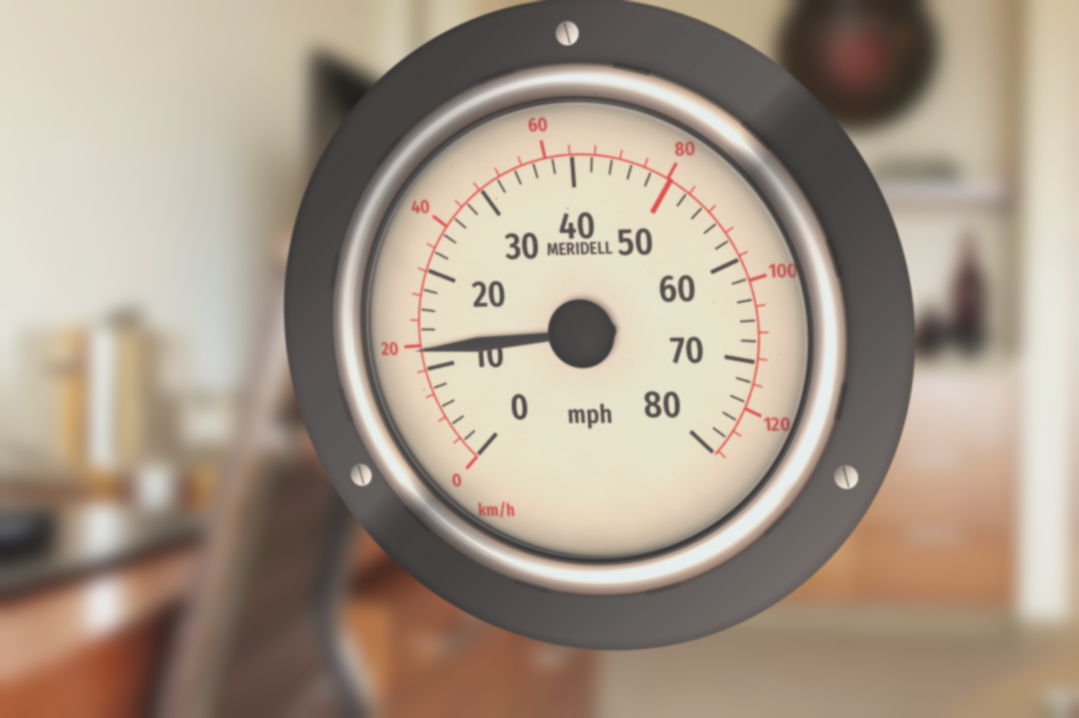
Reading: **12** mph
